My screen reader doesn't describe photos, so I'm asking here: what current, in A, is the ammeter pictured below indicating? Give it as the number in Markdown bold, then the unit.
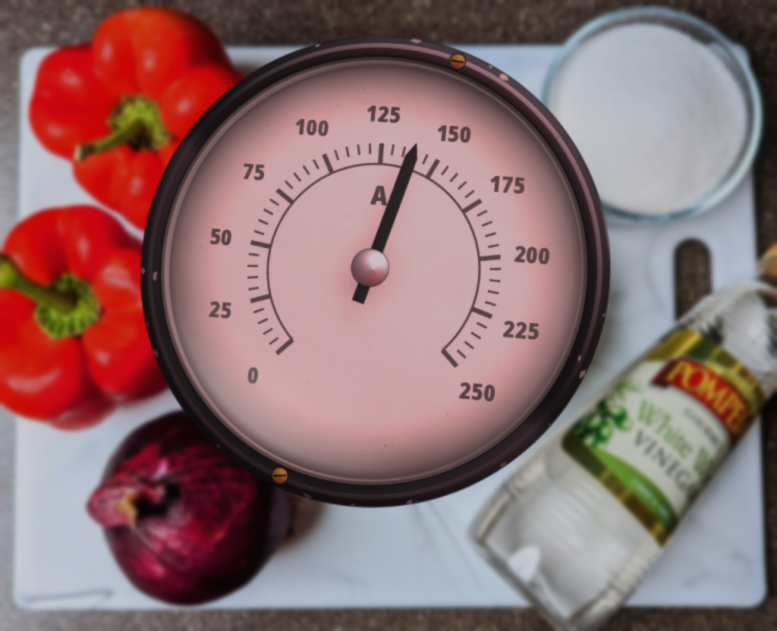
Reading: **140** A
